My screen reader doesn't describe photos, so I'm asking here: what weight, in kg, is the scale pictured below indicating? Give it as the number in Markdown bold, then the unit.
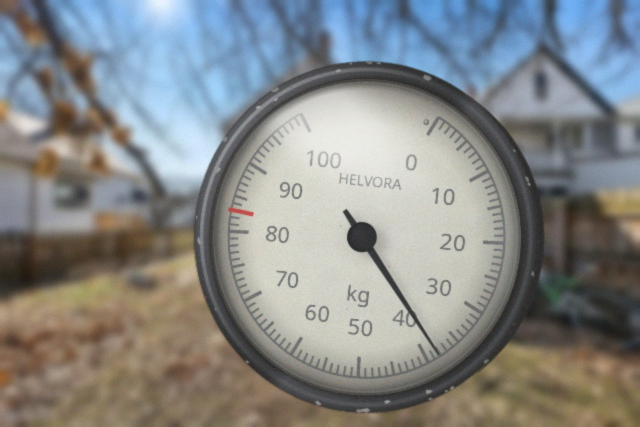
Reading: **38** kg
